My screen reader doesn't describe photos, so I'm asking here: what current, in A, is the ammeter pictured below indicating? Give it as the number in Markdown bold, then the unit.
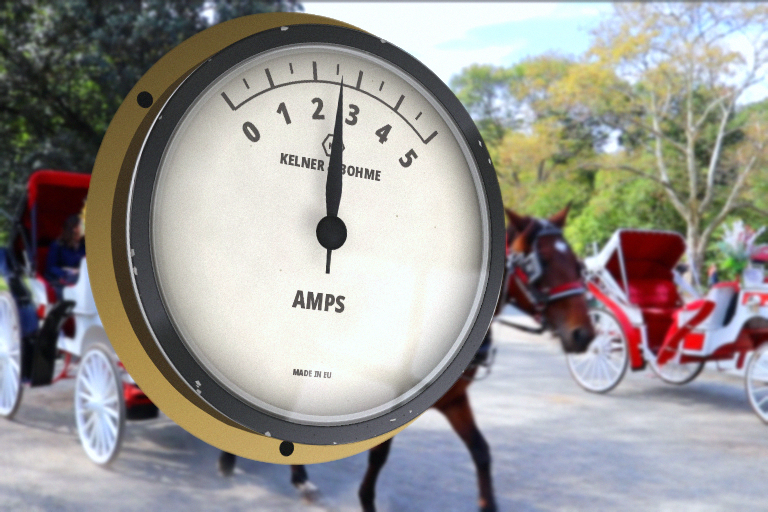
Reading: **2.5** A
